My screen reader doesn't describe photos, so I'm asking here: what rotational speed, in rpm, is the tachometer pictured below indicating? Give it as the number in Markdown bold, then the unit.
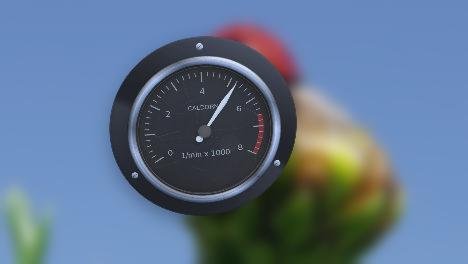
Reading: **5200** rpm
